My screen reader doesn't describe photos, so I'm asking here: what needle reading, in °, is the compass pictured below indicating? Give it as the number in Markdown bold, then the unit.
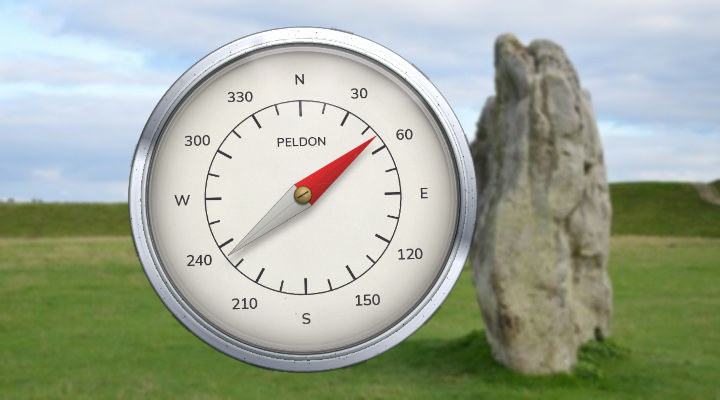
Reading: **52.5** °
